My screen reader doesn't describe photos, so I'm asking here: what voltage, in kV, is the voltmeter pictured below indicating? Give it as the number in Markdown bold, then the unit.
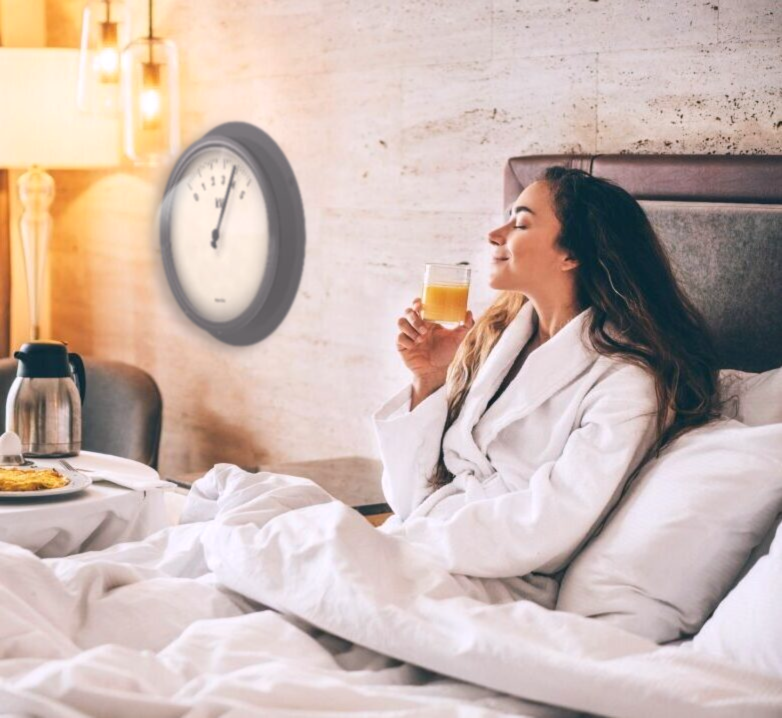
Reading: **4** kV
